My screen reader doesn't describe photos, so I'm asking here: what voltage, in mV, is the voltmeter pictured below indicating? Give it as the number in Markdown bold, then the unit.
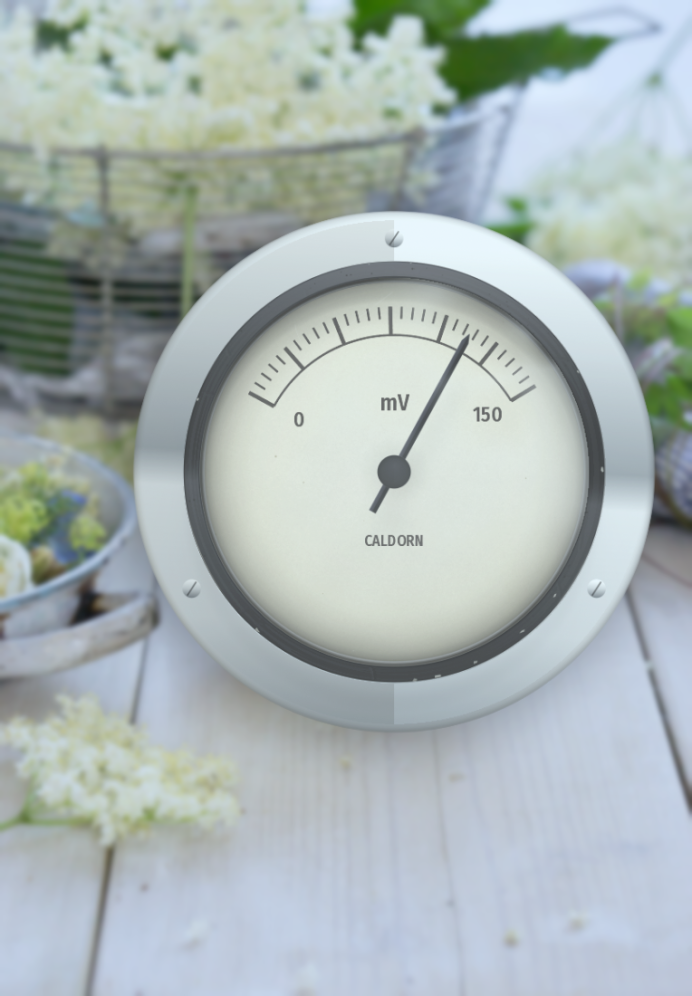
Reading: **112.5** mV
